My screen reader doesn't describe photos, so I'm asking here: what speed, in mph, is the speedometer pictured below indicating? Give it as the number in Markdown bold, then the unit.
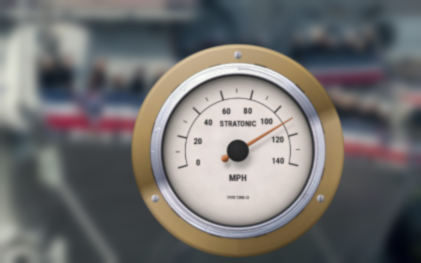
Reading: **110** mph
